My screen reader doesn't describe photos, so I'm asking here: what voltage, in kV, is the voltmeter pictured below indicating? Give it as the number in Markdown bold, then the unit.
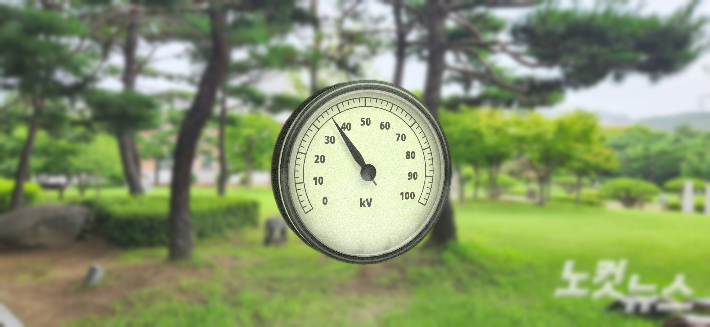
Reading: **36** kV
